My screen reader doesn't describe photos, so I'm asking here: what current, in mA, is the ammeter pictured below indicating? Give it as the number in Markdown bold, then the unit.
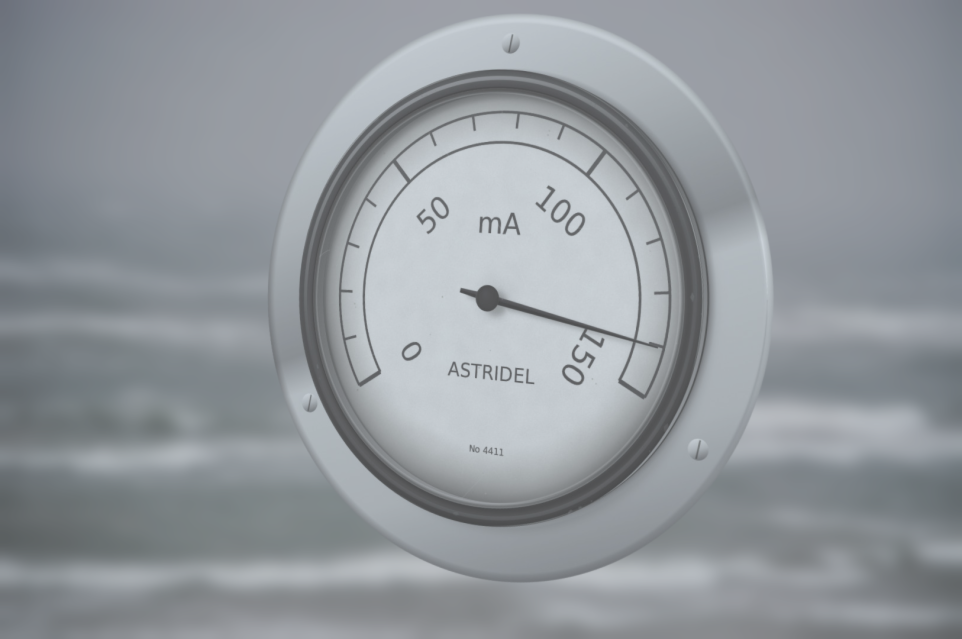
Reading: **140** mA
